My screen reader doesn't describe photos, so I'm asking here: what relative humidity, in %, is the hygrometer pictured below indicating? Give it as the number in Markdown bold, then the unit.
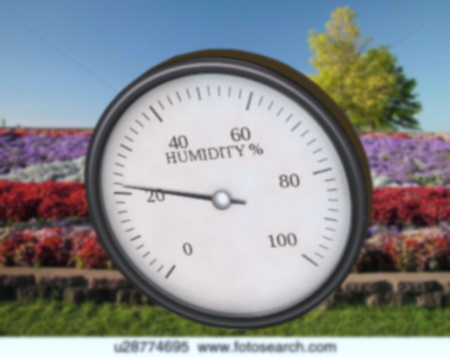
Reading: **22** %
